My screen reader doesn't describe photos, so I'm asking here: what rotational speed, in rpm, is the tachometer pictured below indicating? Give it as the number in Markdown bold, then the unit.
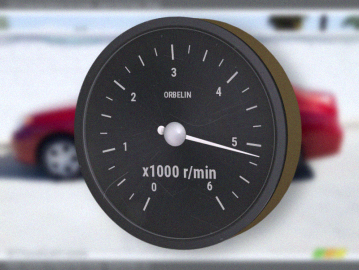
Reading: **5125** rpm
